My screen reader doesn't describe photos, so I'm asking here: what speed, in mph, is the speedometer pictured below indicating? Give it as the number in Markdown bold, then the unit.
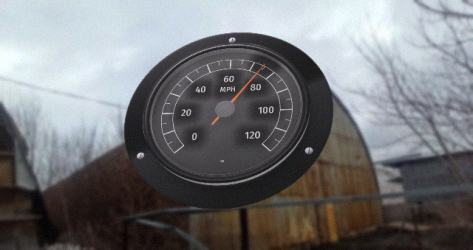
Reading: **75** mph
